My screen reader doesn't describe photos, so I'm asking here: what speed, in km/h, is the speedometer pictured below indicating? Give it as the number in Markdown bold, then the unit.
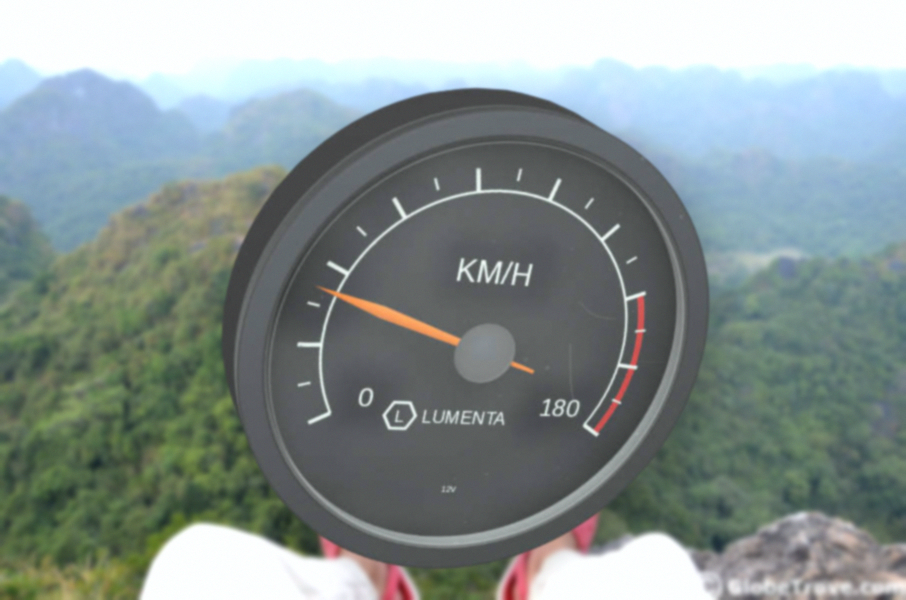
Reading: **35** km/h
